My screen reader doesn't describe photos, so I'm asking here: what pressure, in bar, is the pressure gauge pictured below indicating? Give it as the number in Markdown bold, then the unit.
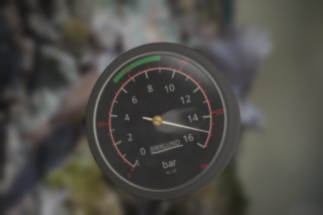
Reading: **15** bar
